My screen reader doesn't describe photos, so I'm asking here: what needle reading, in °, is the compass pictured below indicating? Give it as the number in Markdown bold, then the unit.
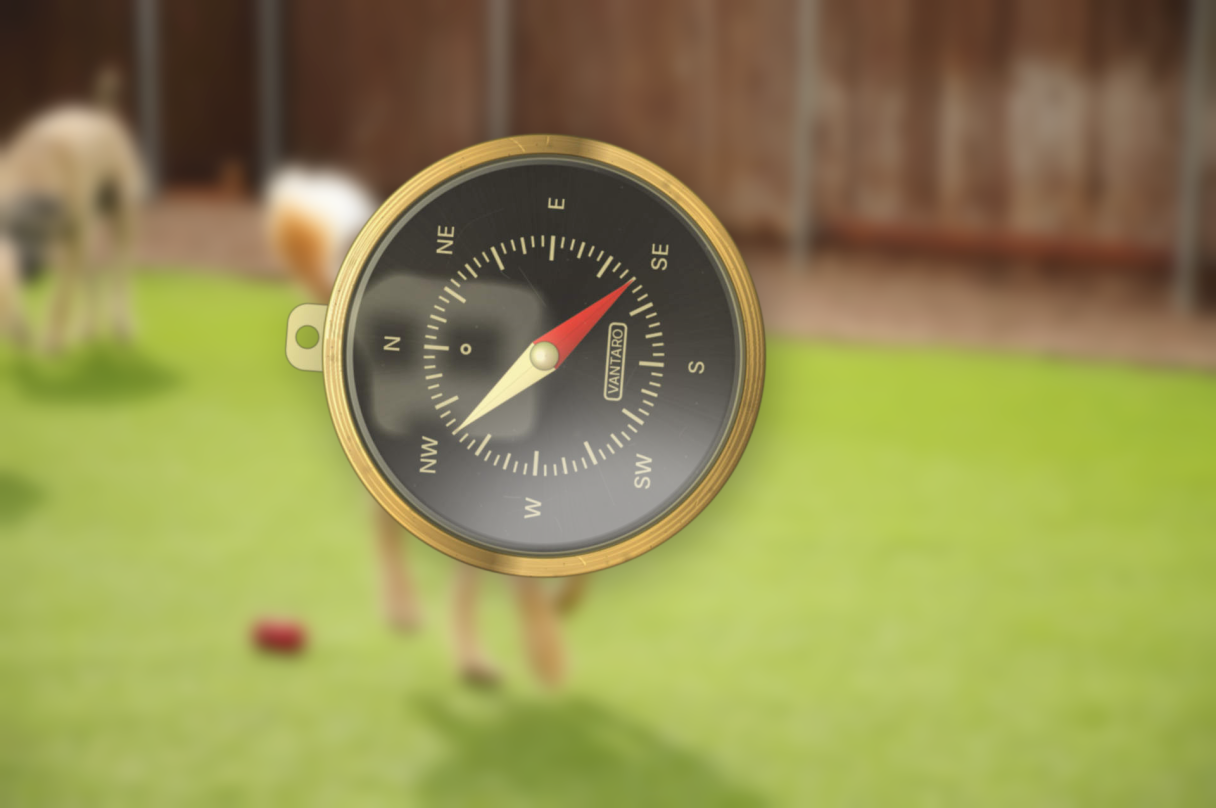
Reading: **135** °
